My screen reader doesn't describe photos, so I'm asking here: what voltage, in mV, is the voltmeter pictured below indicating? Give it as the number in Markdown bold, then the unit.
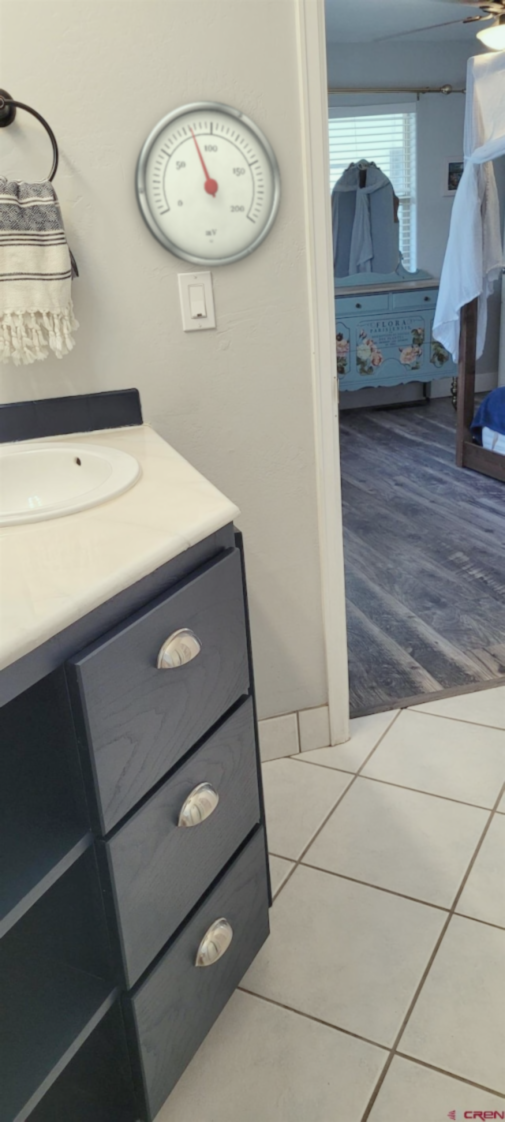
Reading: **80** mV
